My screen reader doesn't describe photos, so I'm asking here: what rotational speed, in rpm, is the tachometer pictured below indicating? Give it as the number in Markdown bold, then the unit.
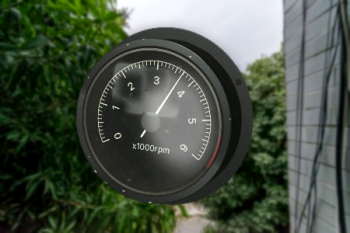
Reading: **3700** rpm
